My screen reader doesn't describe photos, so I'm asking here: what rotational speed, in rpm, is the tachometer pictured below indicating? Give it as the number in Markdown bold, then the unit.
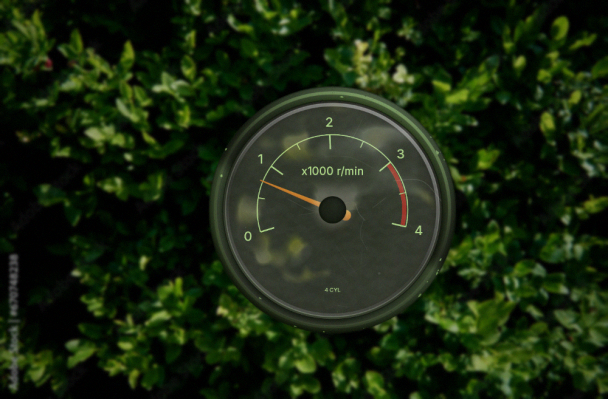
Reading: **750** rpm
